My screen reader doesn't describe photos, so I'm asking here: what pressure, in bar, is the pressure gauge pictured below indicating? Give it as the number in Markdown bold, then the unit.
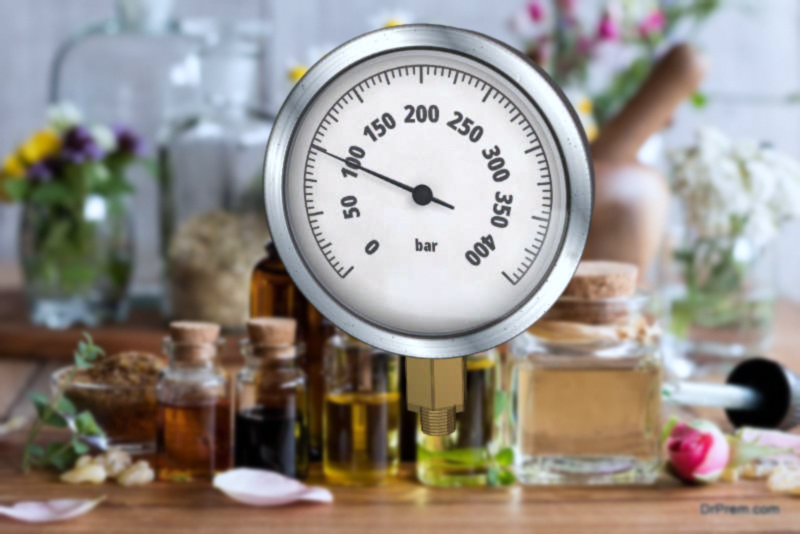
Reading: **100** bar
